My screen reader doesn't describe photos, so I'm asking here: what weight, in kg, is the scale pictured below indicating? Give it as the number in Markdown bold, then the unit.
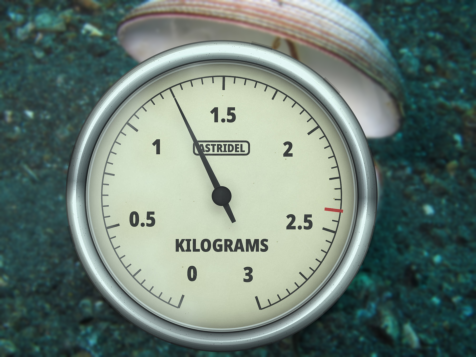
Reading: **1.25** kg
